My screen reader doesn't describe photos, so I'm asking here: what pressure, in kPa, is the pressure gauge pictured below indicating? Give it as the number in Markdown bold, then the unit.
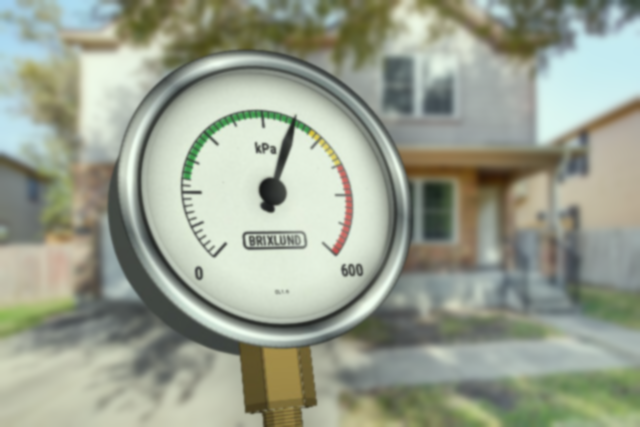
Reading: **350** kPa
